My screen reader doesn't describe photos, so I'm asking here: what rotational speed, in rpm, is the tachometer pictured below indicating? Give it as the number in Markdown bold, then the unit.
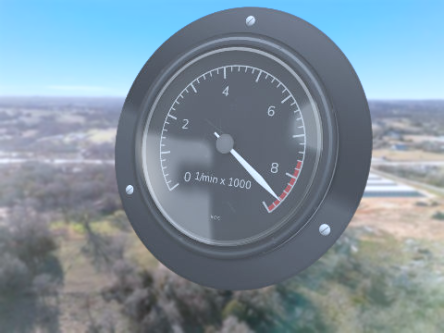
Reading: **8600** rpm
